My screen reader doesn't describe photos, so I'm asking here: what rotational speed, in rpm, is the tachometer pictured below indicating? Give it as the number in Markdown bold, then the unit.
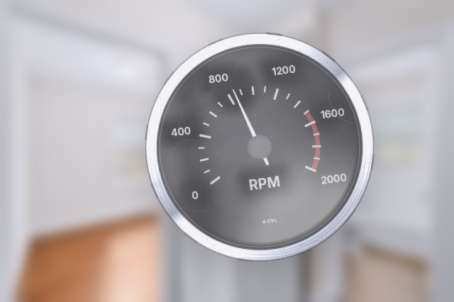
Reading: **850** rpm
